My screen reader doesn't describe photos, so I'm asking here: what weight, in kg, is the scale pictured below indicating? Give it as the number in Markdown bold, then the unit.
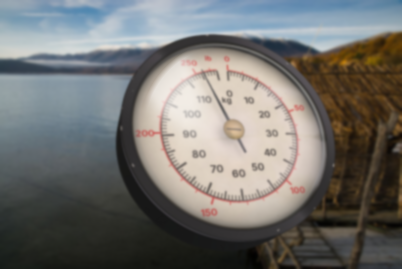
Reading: **115** kg
